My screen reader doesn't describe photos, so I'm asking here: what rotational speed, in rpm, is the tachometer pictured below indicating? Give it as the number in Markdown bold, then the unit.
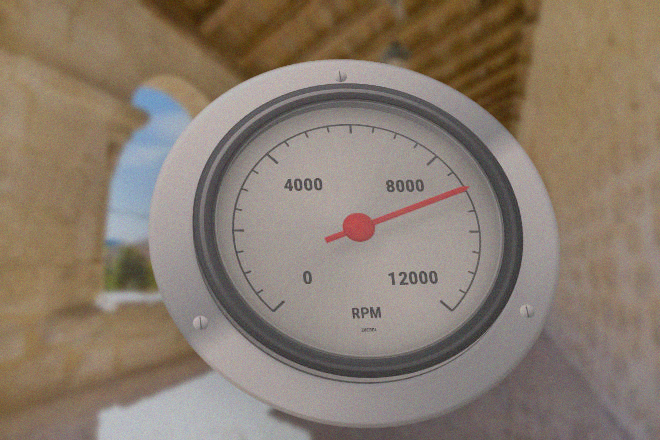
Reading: **9000** rpm
